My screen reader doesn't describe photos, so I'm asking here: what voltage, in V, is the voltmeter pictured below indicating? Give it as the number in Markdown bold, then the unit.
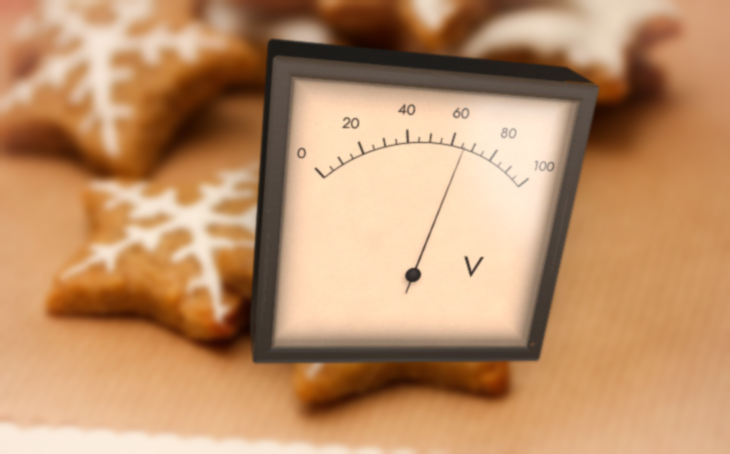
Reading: **65** V
